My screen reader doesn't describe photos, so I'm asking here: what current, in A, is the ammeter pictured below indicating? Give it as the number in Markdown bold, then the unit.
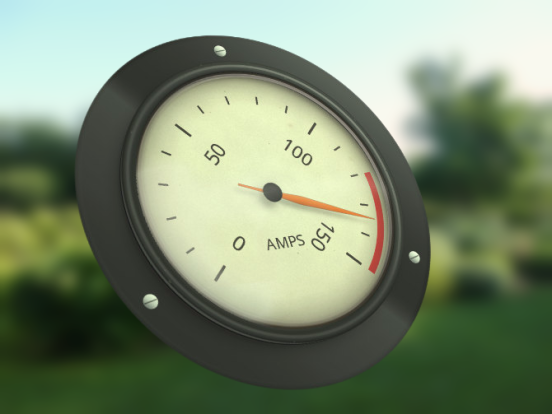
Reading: **135** A
